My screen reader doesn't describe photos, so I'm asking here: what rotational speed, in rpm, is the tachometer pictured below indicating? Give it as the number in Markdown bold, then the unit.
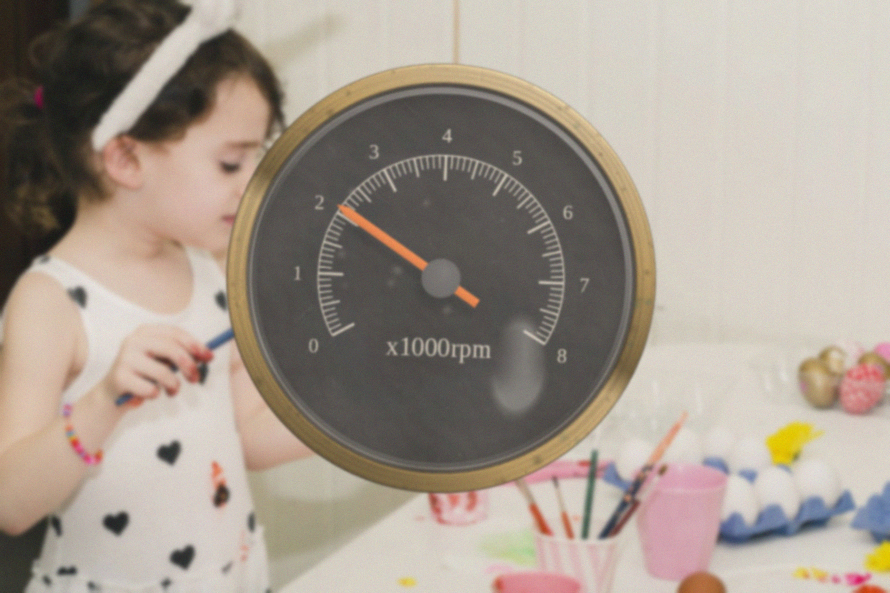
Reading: **2100** rpm
